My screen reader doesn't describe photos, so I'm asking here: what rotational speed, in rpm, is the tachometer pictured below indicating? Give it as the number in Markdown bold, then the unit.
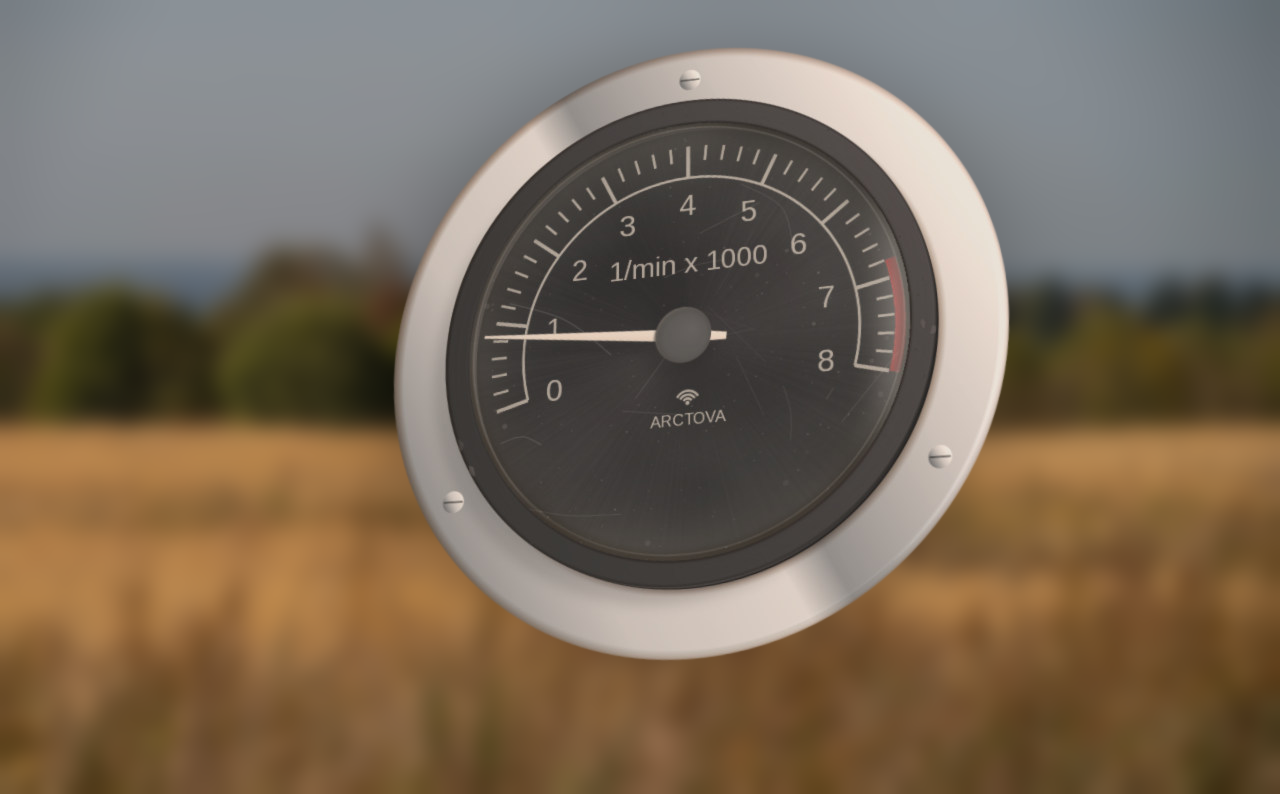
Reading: **800** rpm
